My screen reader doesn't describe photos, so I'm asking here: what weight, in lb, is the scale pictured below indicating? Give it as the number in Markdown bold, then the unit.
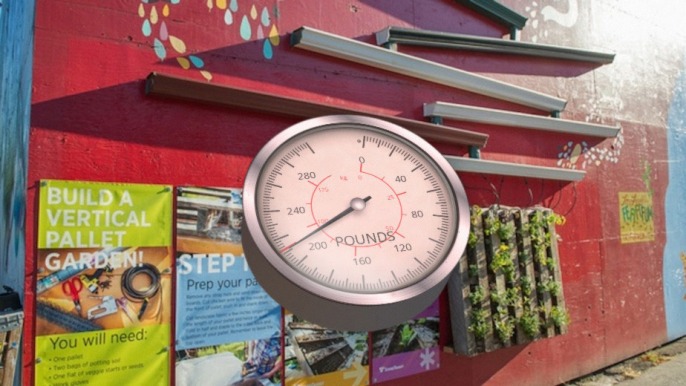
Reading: **210** lb
